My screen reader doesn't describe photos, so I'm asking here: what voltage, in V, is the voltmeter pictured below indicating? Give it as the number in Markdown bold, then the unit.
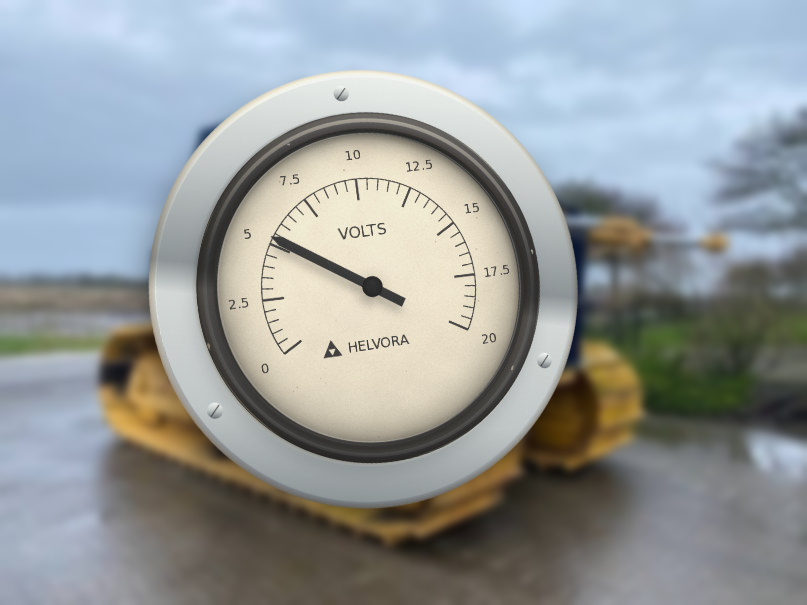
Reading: **5.25** V
